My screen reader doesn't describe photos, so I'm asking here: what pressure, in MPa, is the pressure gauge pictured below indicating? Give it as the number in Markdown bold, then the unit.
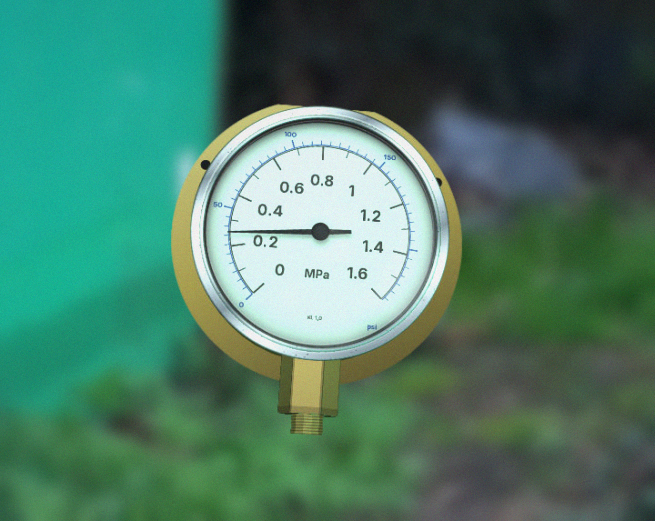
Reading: **0.25** MPa
